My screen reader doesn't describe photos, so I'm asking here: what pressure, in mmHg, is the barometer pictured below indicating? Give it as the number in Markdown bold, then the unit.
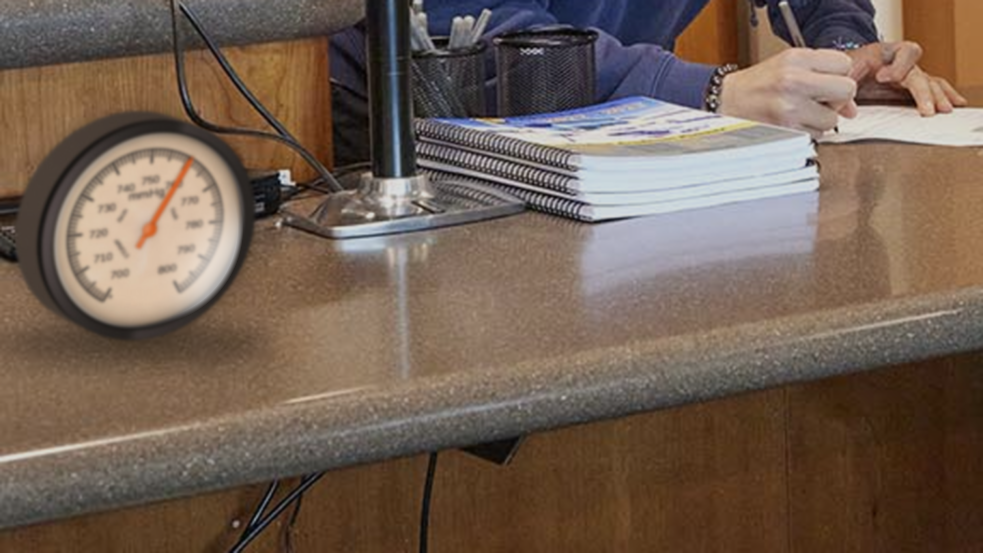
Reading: **760** mmHg
